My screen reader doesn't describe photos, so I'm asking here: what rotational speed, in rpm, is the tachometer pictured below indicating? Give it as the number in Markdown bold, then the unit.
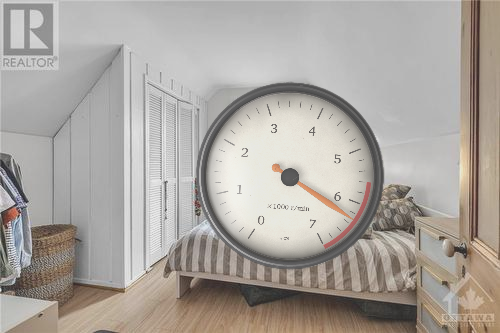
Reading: **6300** rpm
